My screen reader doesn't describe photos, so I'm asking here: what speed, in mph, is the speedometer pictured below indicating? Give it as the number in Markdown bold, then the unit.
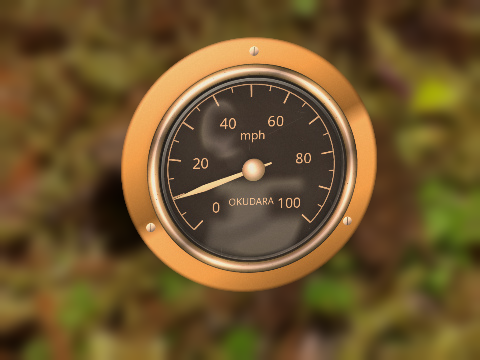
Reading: **10** mph
